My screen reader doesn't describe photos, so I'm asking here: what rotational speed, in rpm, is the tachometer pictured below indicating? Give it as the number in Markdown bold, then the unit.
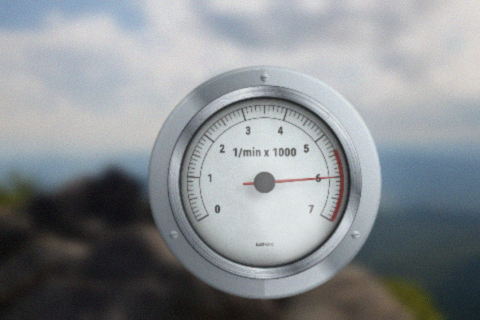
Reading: **6000** rpm
